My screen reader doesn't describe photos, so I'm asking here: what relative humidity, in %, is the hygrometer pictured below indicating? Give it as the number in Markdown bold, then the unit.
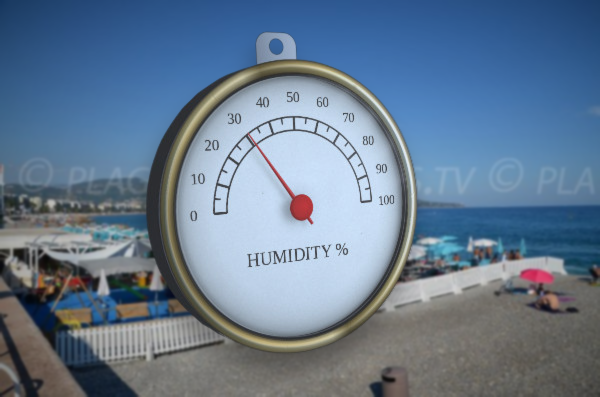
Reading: **30** %
